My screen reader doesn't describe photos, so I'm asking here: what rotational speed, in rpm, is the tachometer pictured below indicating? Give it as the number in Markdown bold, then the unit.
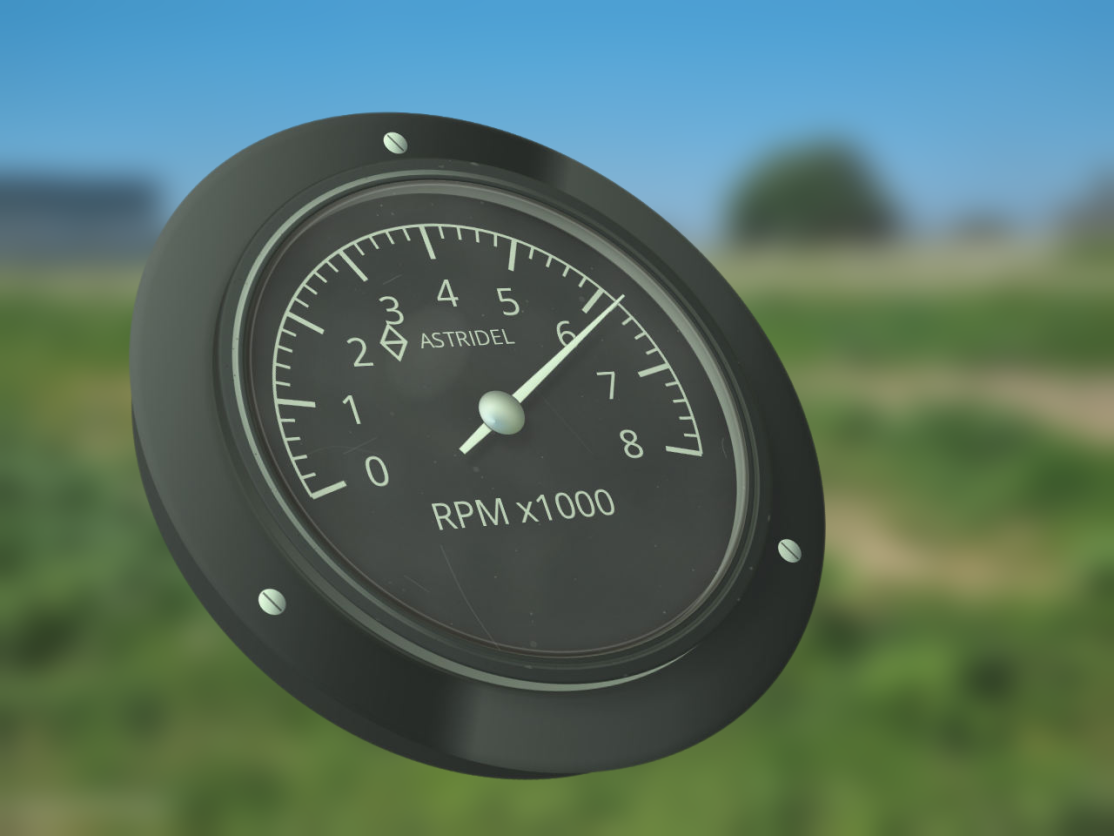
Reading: **6200** rpm
